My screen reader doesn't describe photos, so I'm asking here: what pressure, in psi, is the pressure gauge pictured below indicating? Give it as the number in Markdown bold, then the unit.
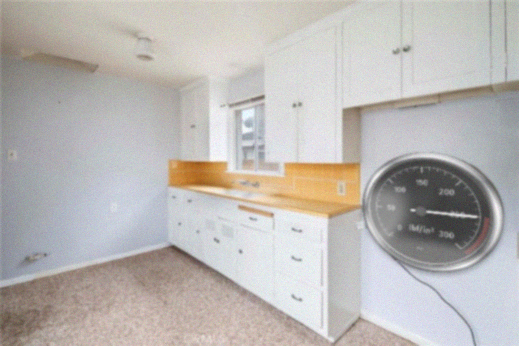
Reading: **250** psi
